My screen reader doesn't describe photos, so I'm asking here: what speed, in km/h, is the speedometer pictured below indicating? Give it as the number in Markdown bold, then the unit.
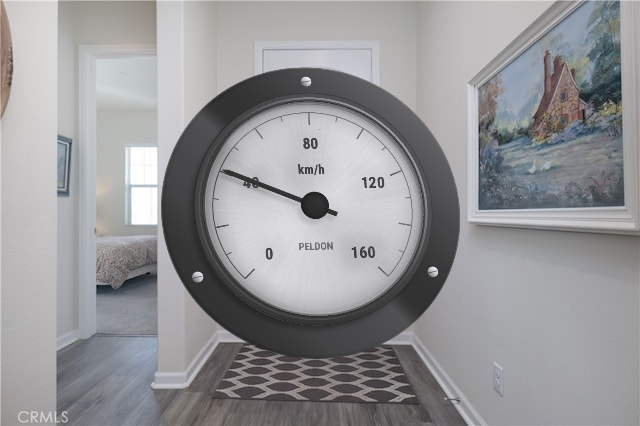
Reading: **40** km/h
